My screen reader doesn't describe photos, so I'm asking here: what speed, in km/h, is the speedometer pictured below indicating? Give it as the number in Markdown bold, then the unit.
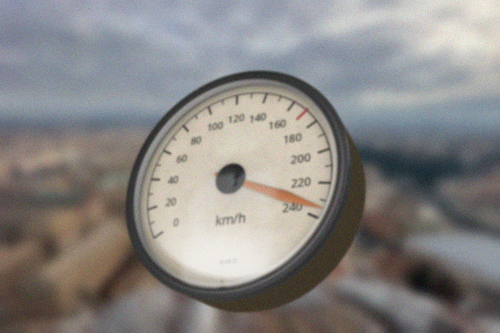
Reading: **235** km/h
